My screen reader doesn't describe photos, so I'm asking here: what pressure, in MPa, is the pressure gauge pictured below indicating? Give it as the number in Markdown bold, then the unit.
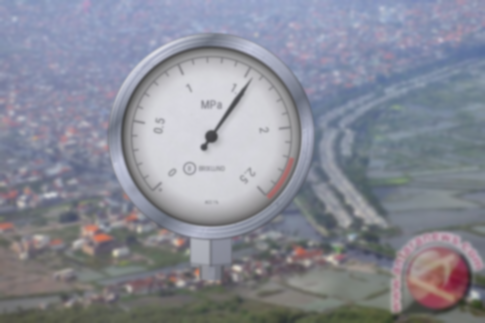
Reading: **1.55** MPa
